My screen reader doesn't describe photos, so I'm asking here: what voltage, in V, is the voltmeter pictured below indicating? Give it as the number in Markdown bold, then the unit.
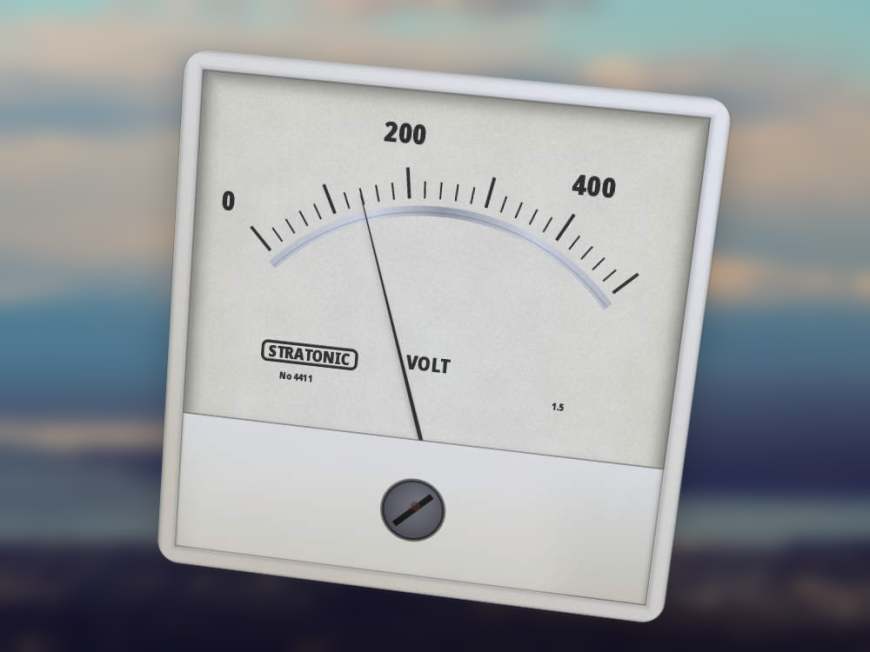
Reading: **140** V
